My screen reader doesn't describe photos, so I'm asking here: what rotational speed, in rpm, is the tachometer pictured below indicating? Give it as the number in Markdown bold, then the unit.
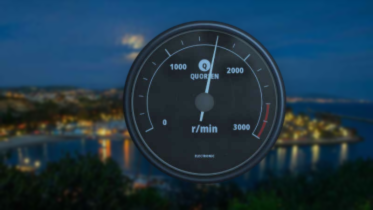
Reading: **1600** rpm
